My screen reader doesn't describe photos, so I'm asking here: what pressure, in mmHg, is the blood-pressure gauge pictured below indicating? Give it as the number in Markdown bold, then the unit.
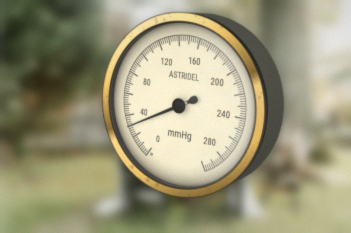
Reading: **30** mmHg
